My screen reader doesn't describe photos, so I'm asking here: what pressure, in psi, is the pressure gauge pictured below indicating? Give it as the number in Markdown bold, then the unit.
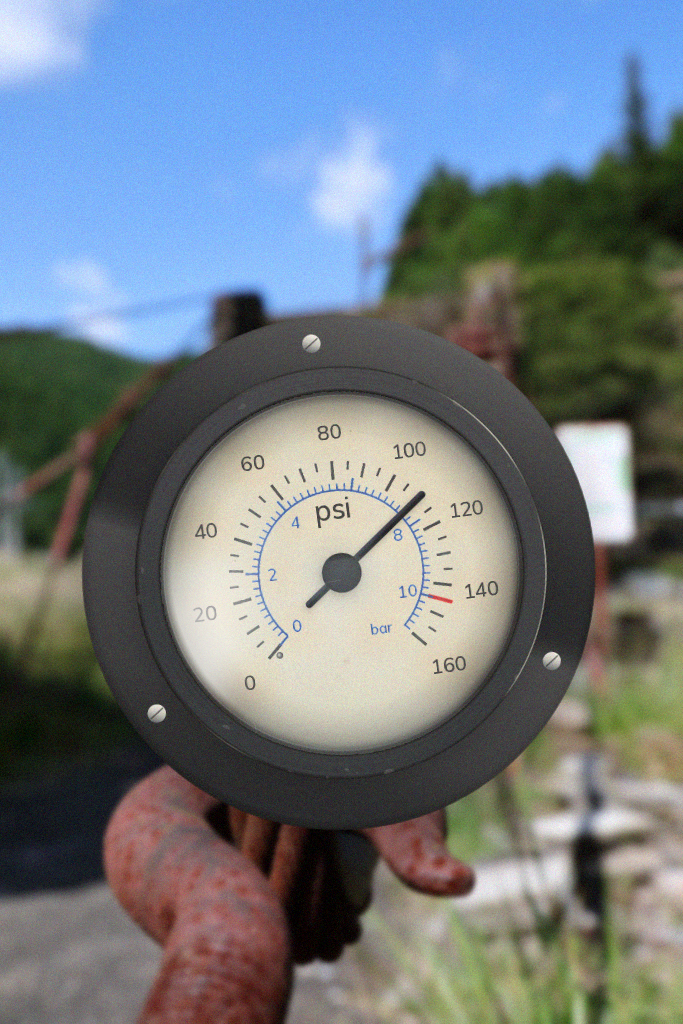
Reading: **110** psi
